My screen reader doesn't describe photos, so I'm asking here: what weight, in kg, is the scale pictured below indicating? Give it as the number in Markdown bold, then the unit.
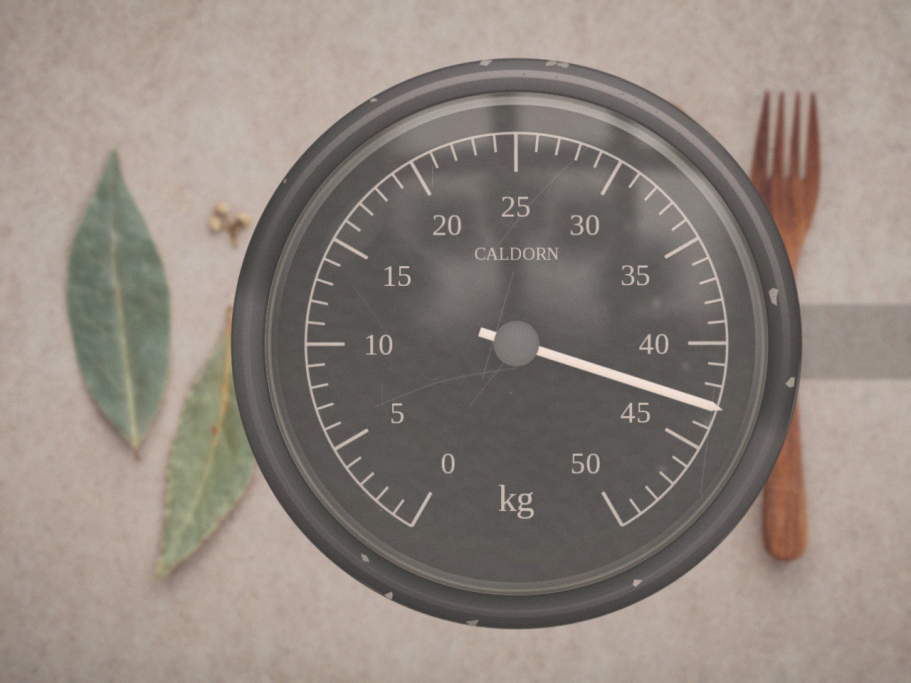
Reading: **43** kg
